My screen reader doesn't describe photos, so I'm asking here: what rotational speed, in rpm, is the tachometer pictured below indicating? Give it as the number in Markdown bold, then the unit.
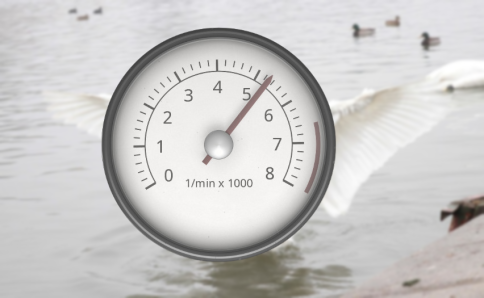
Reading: **5300** rpm
